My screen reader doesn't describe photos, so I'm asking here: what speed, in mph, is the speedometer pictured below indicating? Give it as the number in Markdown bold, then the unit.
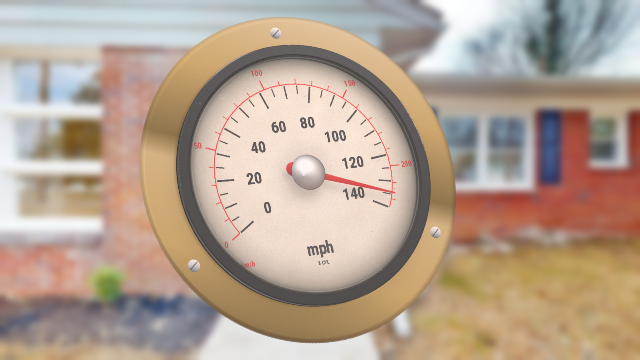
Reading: **135** mph
